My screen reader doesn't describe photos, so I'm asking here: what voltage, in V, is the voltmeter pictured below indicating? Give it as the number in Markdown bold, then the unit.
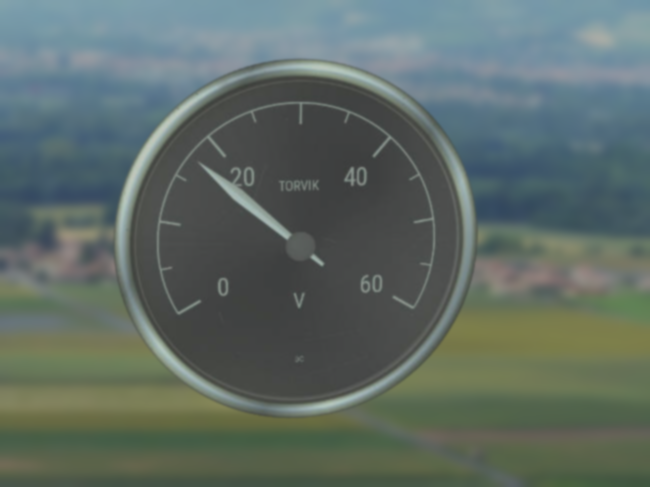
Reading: **17.5** V
